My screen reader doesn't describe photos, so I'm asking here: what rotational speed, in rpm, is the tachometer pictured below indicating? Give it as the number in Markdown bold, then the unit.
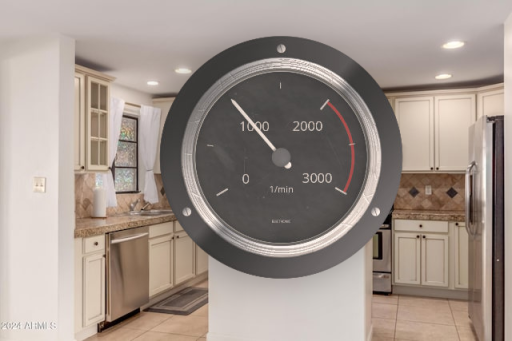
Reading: **1000** rpm
